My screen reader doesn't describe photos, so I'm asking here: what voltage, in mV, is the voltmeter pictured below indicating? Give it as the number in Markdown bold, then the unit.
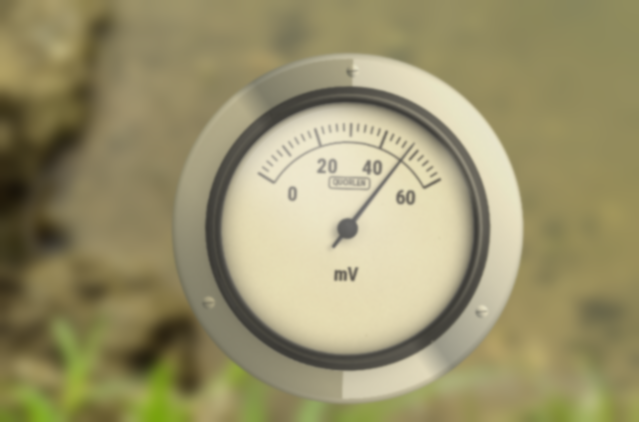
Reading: **48** mV
